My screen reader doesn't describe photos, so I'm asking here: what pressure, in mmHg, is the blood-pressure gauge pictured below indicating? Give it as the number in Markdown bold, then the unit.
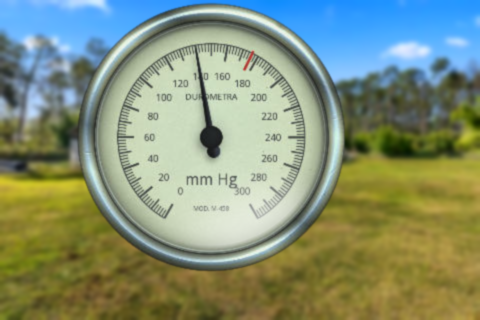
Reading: **140** mmHg
